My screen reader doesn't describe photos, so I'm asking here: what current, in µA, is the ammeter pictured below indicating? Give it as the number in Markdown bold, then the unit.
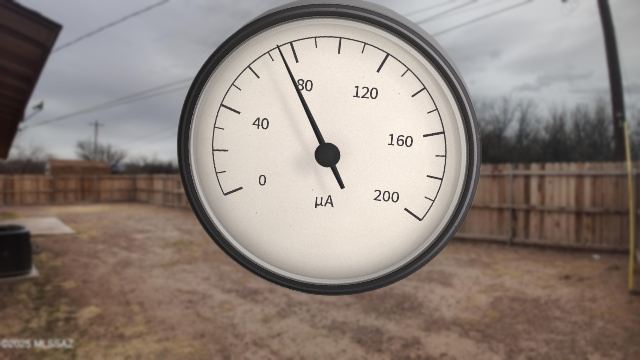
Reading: **75** µA
